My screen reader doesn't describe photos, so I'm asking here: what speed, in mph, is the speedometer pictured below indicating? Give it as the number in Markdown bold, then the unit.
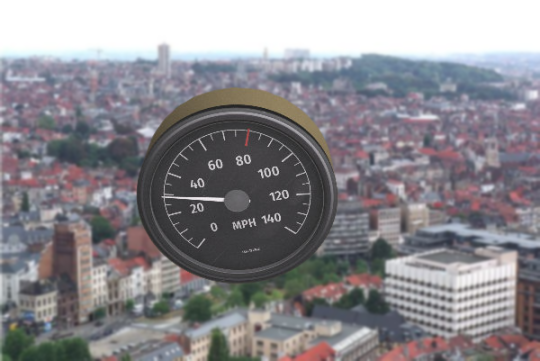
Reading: **30** mph
